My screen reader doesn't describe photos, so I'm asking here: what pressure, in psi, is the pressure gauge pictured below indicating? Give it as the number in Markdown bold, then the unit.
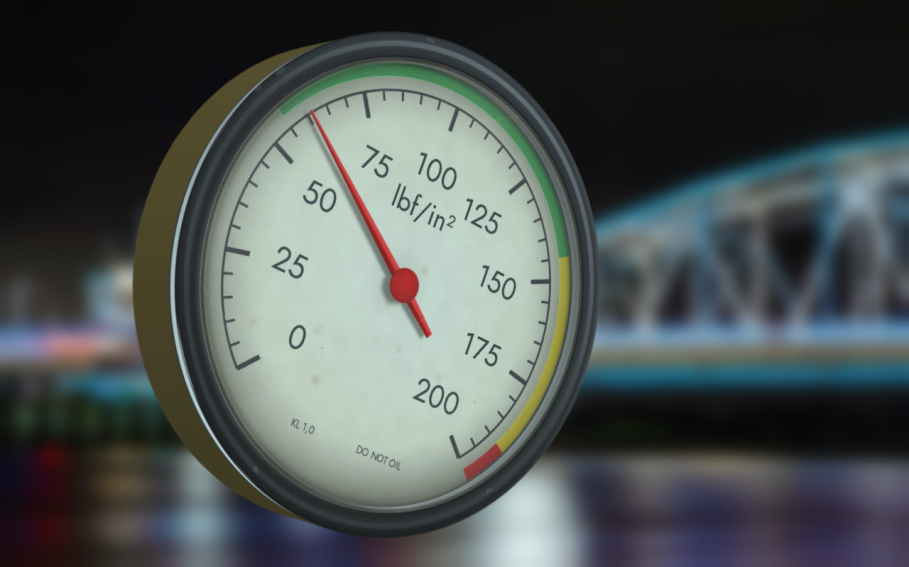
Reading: **60** psi
